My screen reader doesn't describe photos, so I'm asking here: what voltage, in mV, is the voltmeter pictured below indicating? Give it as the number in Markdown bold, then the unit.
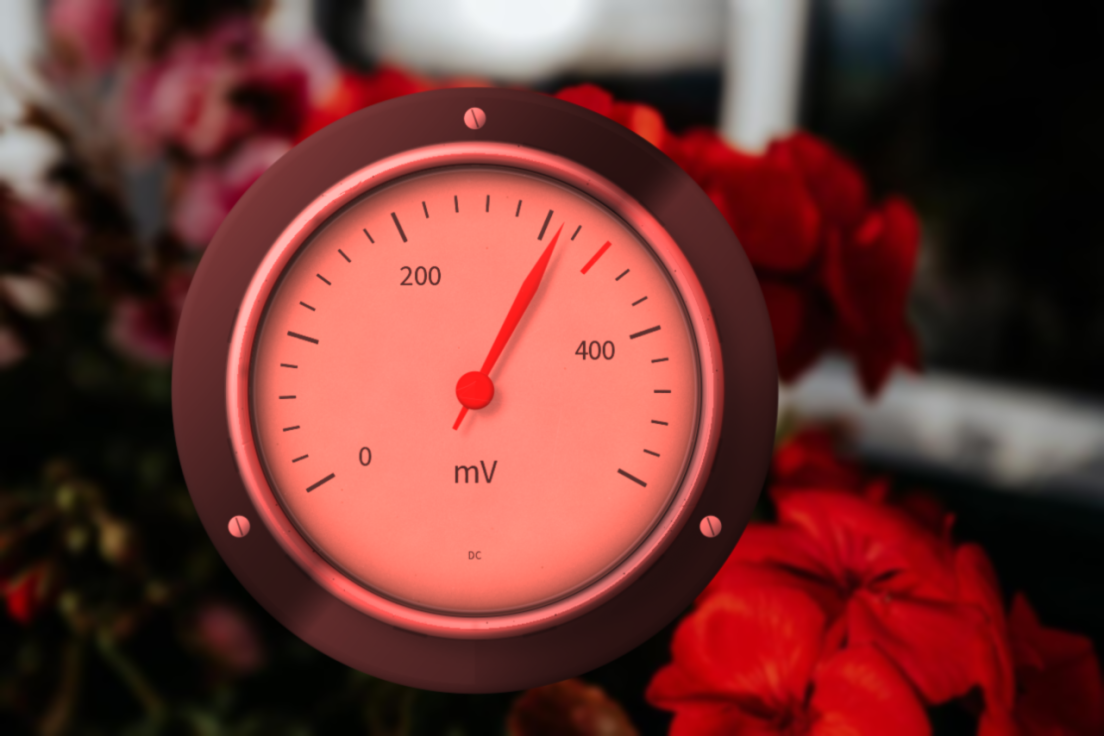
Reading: **310** mV
